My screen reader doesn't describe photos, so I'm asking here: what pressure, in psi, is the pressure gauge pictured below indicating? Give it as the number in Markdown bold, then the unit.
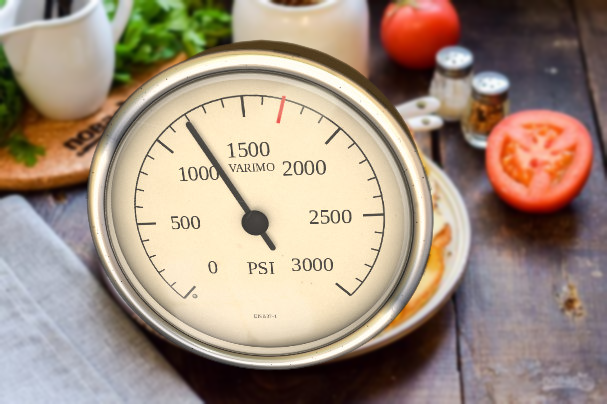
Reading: **1200** psi
